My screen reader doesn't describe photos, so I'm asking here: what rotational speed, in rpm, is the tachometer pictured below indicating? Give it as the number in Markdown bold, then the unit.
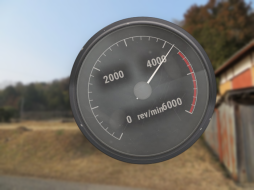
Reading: **4200** rpm
